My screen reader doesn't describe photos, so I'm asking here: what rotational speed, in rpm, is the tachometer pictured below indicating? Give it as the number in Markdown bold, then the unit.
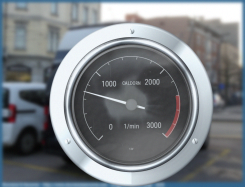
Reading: **700** rpm
